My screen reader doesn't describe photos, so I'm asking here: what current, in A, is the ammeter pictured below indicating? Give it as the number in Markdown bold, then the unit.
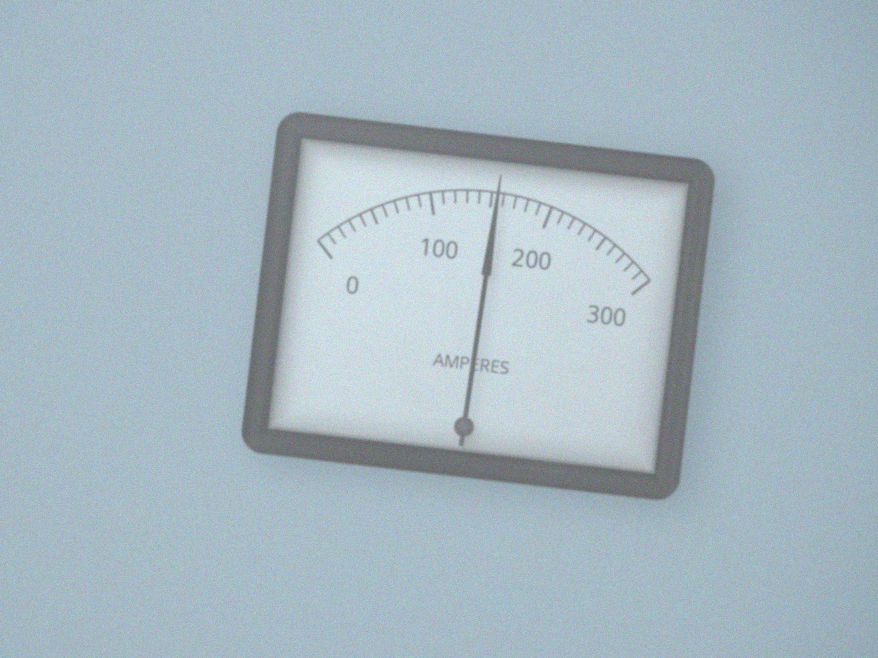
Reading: **155** A
